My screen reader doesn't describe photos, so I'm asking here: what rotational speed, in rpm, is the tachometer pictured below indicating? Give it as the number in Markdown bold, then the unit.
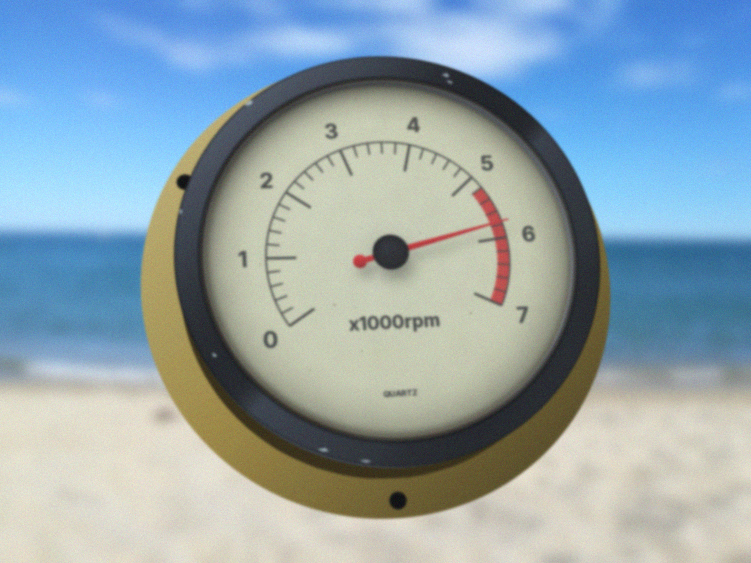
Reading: **5800** rpm
